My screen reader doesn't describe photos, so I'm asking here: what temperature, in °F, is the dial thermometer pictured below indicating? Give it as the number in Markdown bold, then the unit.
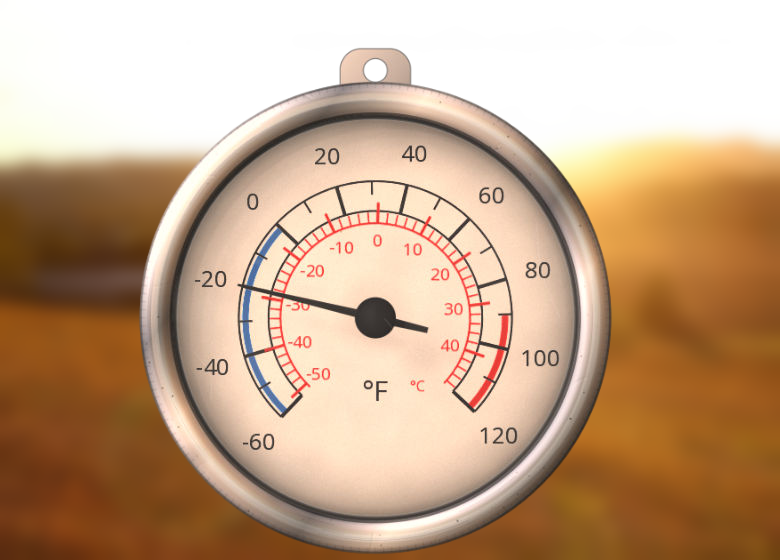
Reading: **-20** °F
